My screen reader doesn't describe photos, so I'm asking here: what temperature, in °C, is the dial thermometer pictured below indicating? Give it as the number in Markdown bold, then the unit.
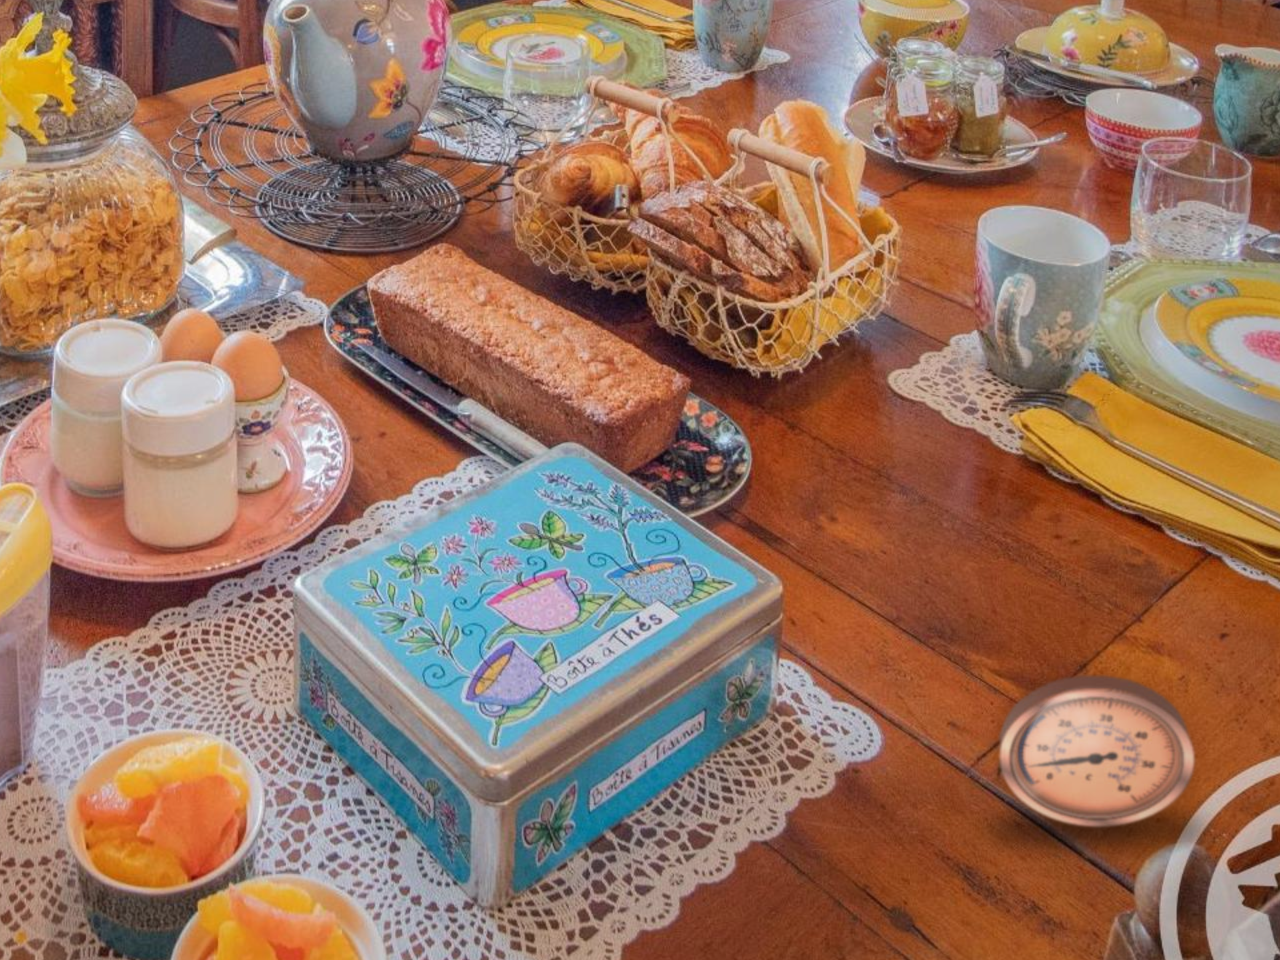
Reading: **5** °C
